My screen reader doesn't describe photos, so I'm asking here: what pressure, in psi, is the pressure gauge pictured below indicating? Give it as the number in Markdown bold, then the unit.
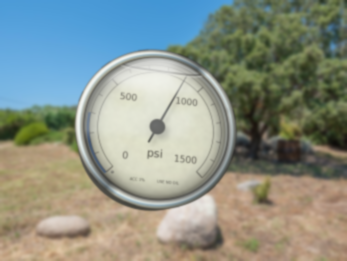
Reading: **900** psi
